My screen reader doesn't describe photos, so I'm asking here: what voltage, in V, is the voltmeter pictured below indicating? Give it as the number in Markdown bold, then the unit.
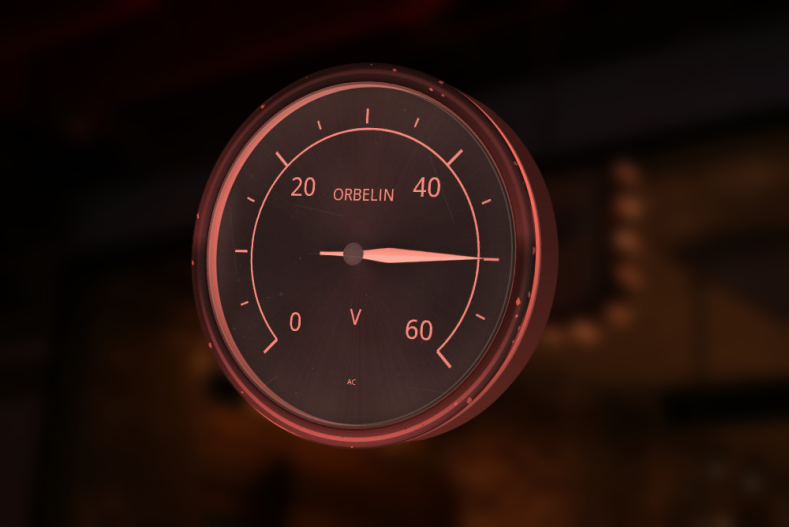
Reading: **50** V
